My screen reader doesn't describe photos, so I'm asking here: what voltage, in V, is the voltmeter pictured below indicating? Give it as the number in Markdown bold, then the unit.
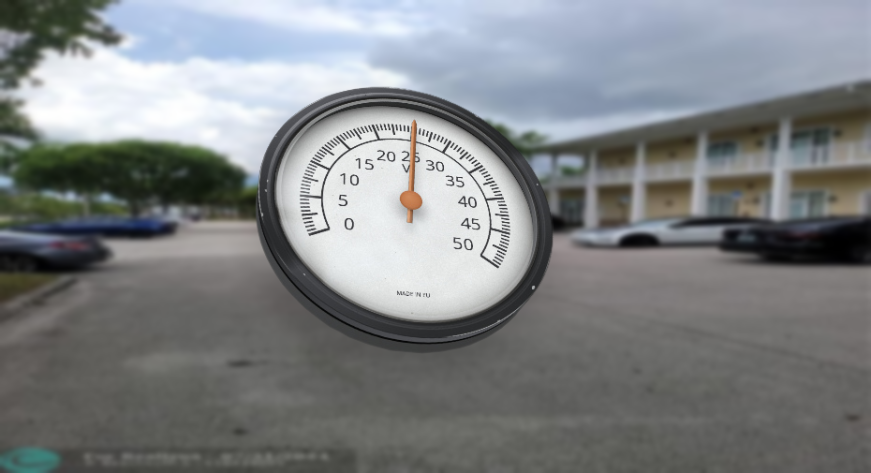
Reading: **25** V
